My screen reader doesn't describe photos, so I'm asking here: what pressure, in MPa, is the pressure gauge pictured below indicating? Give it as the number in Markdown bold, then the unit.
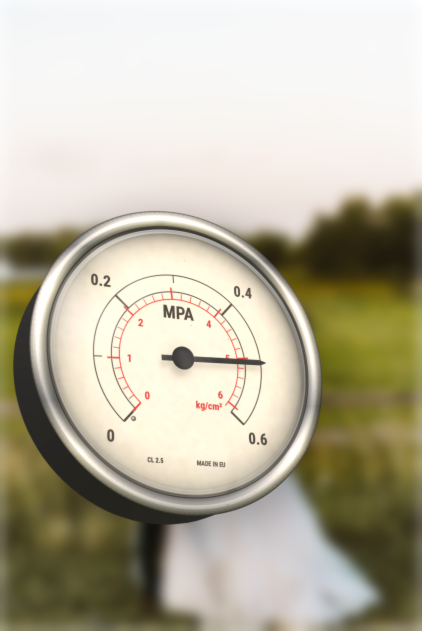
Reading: **0.5** MPa
